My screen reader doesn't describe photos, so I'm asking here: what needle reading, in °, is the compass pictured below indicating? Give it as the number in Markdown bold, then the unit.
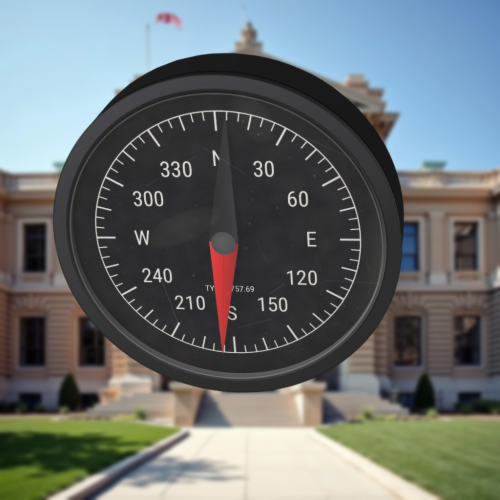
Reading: **185** °
